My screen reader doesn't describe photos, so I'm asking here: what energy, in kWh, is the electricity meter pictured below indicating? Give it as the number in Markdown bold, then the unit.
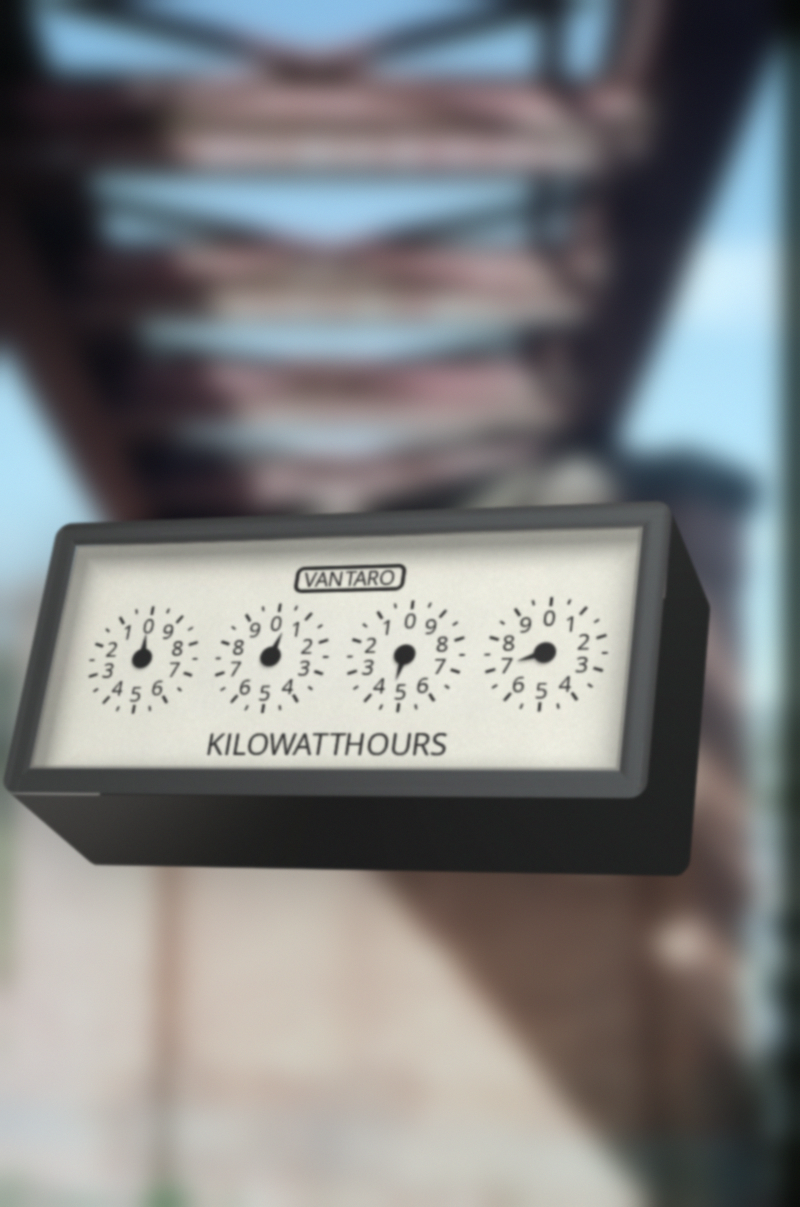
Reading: **47** kWh
